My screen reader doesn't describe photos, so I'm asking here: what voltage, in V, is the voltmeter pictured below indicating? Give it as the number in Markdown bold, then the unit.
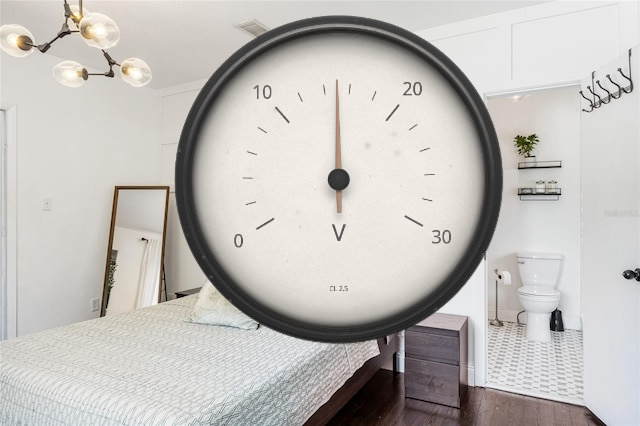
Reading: **15** V
